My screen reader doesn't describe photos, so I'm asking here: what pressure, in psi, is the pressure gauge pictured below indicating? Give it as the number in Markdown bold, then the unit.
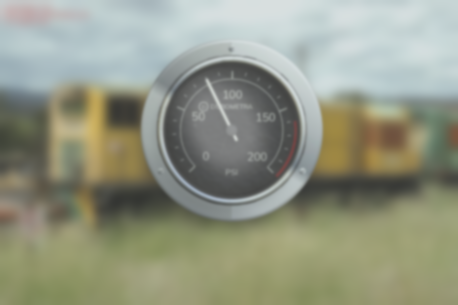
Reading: **80** psi
